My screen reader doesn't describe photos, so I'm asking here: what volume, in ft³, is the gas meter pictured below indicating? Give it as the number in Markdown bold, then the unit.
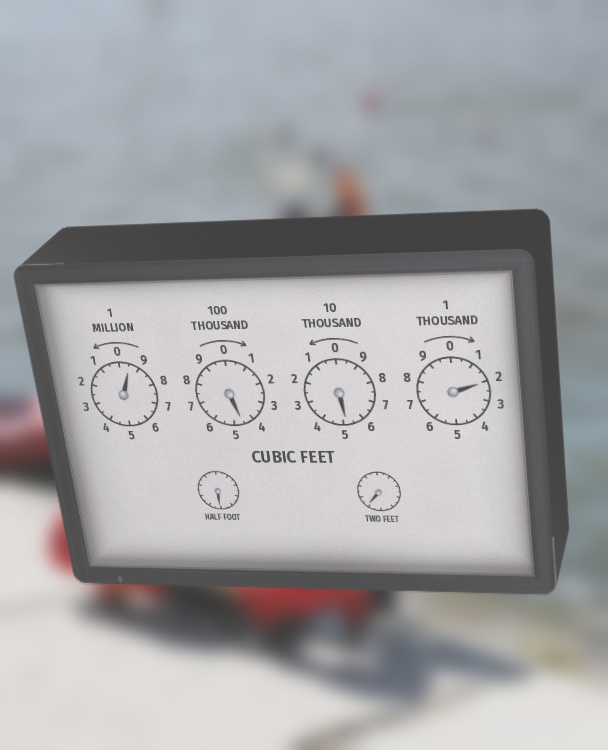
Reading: **945200** ft³
